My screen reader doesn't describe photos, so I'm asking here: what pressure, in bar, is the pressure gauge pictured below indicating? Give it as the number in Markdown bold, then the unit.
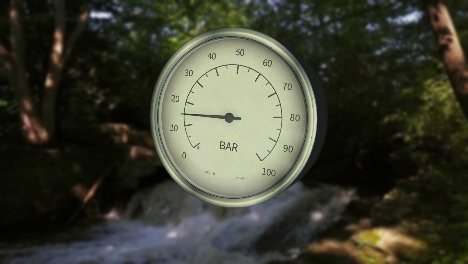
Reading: **15** bar
